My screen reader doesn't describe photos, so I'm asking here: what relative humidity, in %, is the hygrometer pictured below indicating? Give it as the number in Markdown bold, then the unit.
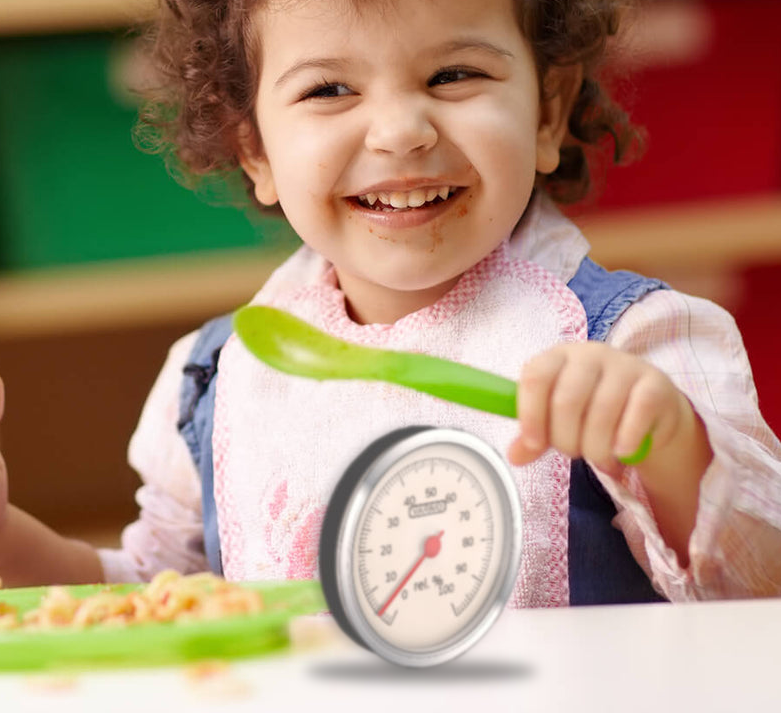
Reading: **5** %
